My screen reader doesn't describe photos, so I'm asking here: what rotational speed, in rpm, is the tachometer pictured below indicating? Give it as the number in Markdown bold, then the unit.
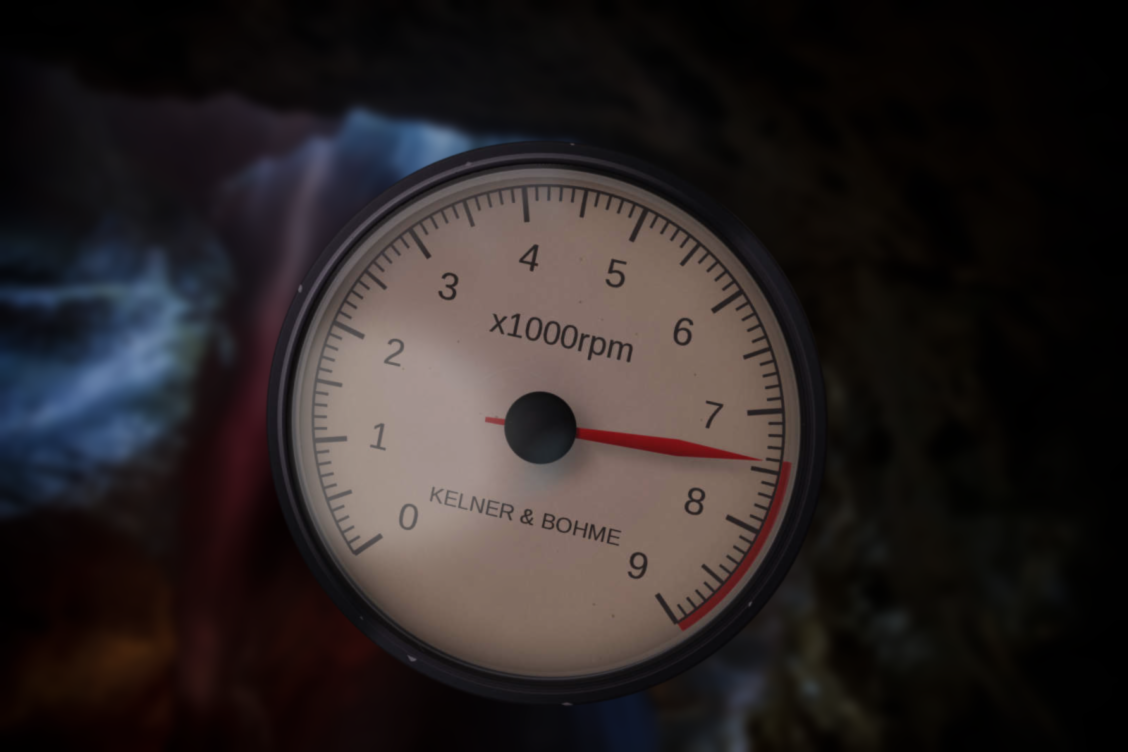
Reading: **7400** rpm
